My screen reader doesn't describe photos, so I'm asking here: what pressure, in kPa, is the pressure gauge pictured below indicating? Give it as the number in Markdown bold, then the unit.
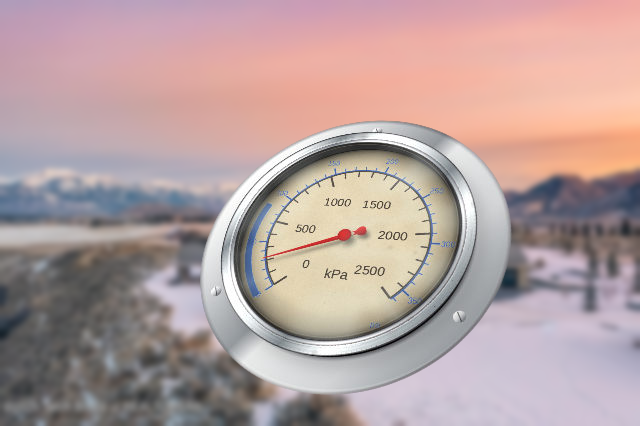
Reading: **200** kPa
